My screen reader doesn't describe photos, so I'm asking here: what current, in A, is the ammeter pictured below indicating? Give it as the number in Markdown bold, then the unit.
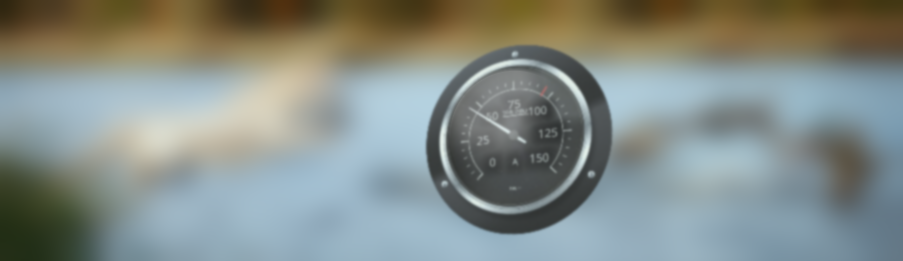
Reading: **45** A
